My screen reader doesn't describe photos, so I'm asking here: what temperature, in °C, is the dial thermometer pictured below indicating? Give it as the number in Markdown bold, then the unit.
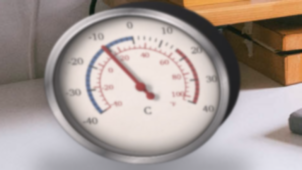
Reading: **-10** °C
